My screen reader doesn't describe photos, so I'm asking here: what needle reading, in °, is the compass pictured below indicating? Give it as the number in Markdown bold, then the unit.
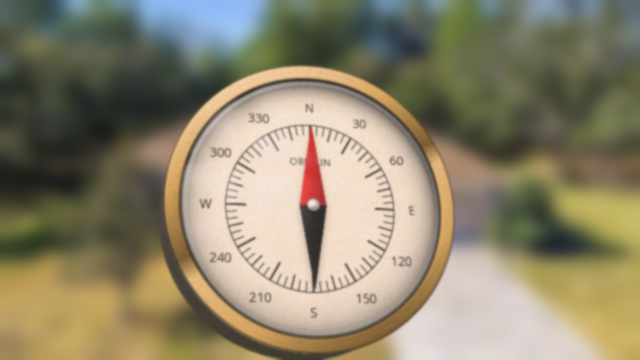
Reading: **0** °
